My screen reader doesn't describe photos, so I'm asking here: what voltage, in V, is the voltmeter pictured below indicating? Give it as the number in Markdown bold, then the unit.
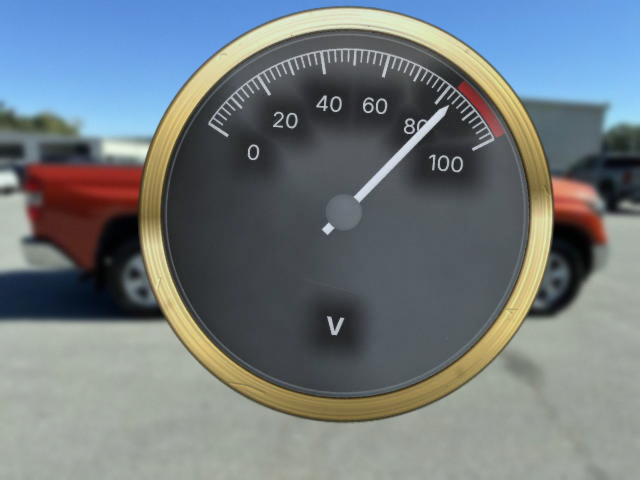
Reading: **84** V
